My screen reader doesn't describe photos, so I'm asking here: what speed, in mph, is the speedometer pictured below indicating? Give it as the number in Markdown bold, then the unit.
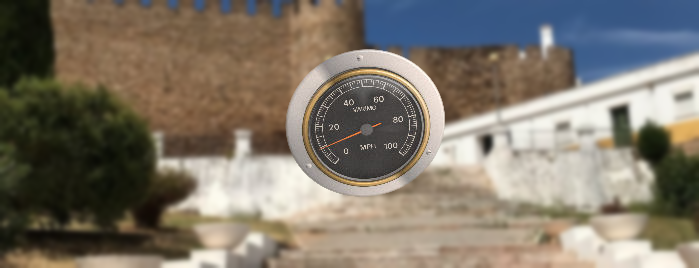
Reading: **10** mph
